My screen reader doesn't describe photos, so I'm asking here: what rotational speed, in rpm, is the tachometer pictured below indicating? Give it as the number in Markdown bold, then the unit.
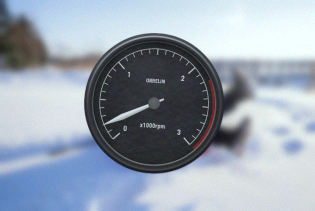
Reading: **200** rpm
